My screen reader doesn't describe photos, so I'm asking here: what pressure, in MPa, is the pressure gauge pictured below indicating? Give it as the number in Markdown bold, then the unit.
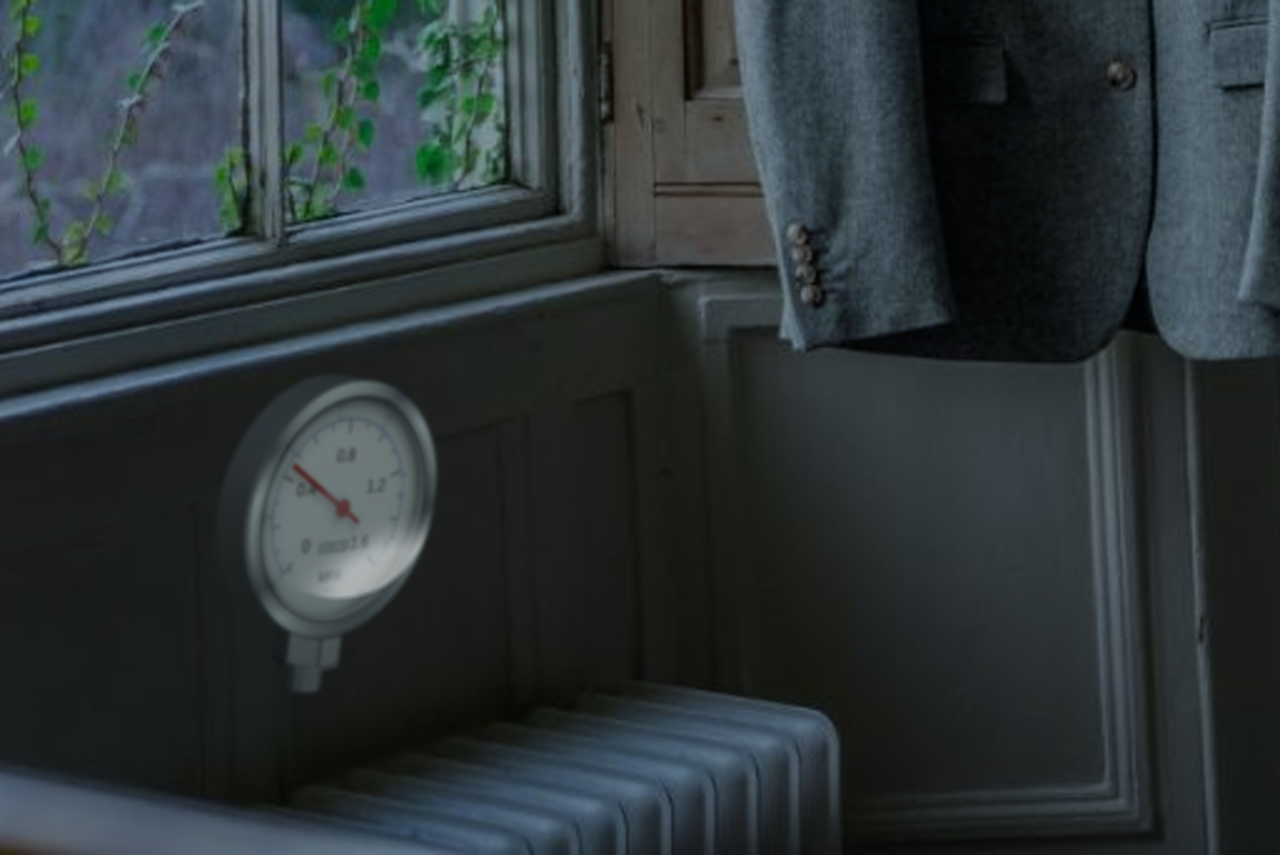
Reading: **0.45** MPa
